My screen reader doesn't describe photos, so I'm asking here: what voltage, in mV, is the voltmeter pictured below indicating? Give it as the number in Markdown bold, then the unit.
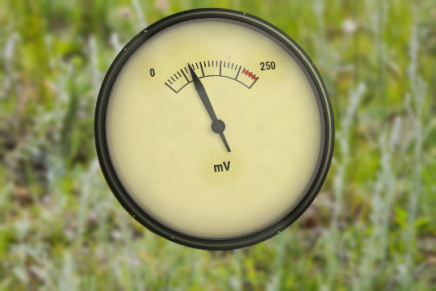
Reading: **70** mV
